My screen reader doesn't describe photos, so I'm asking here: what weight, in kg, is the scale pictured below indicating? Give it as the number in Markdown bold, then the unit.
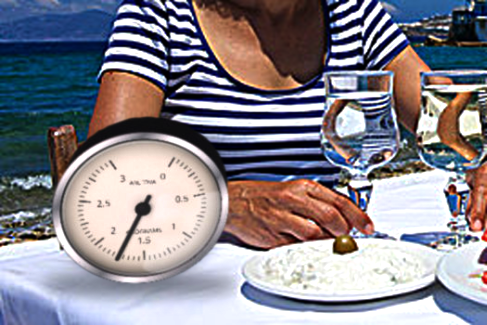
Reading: **1.75** kg
